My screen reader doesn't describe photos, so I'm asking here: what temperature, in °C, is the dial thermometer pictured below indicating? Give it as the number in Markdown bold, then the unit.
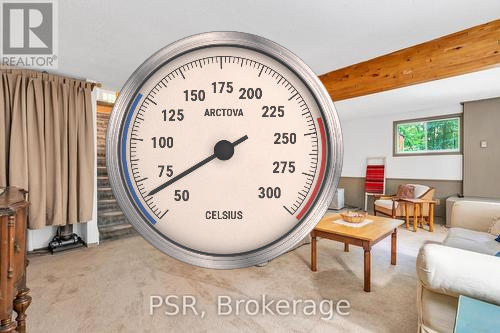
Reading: **65** °C
